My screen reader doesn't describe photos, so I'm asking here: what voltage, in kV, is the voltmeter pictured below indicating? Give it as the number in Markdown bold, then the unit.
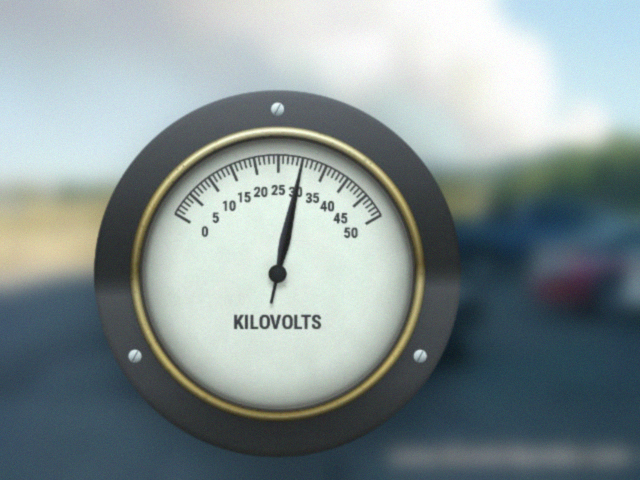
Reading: **30** kV
